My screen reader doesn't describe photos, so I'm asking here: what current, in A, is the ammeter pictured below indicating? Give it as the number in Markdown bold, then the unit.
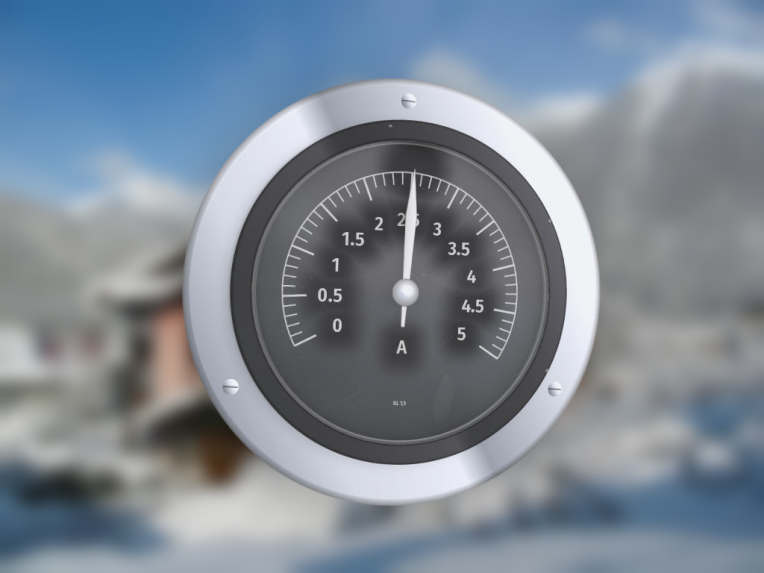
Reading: **2.5** A
